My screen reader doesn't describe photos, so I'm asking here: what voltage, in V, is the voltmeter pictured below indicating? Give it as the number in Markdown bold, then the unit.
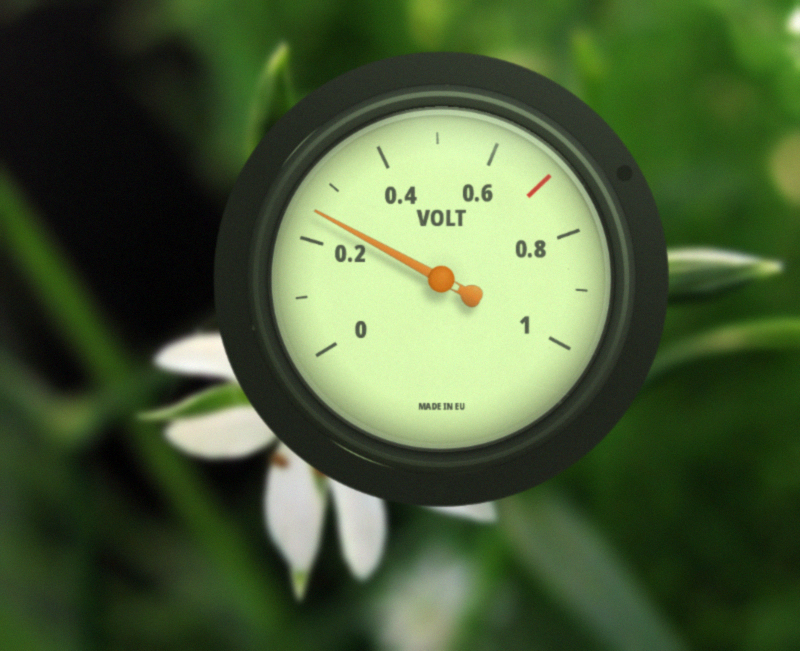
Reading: **0.25** V
